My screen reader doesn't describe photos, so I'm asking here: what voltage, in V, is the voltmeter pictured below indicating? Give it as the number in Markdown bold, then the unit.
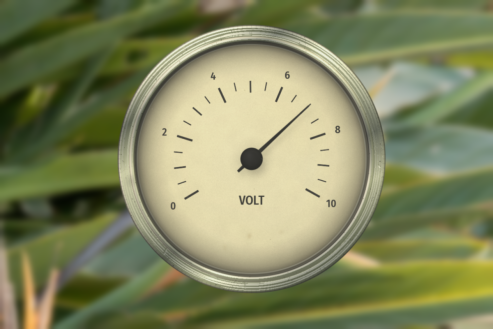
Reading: **7** V
